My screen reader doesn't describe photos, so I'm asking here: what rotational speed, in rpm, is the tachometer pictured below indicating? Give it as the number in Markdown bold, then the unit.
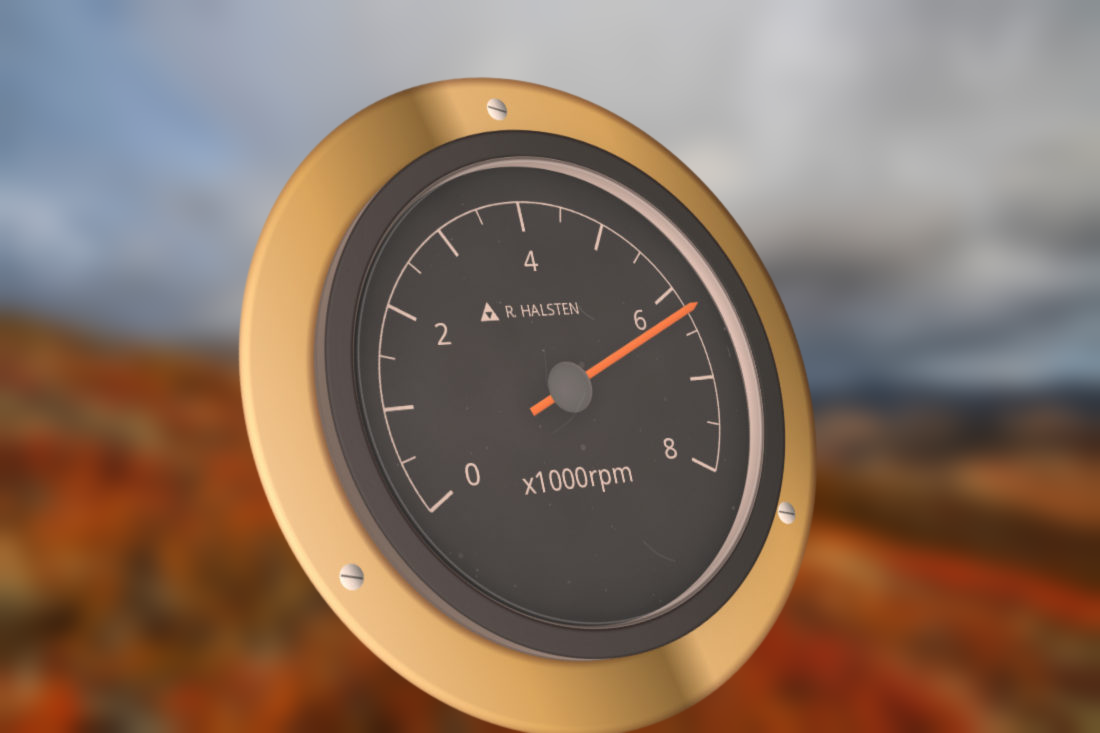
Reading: **6250** rpm
